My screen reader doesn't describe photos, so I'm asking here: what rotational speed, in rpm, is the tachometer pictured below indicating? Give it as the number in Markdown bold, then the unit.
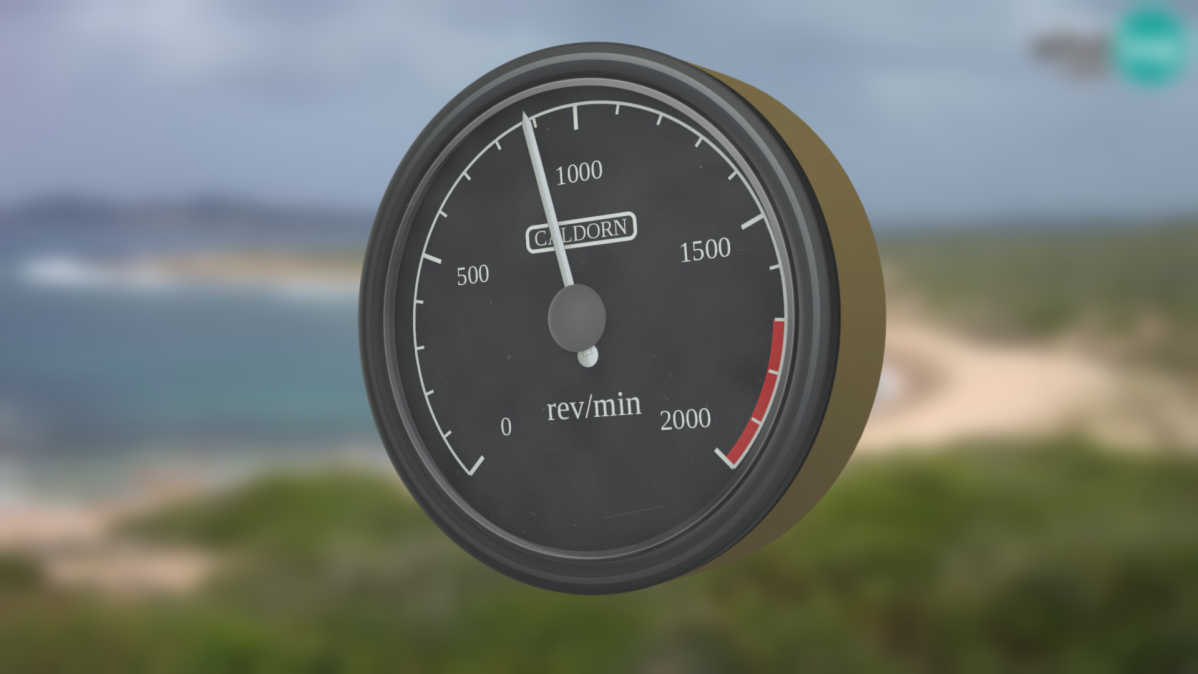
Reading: **900** rpm
